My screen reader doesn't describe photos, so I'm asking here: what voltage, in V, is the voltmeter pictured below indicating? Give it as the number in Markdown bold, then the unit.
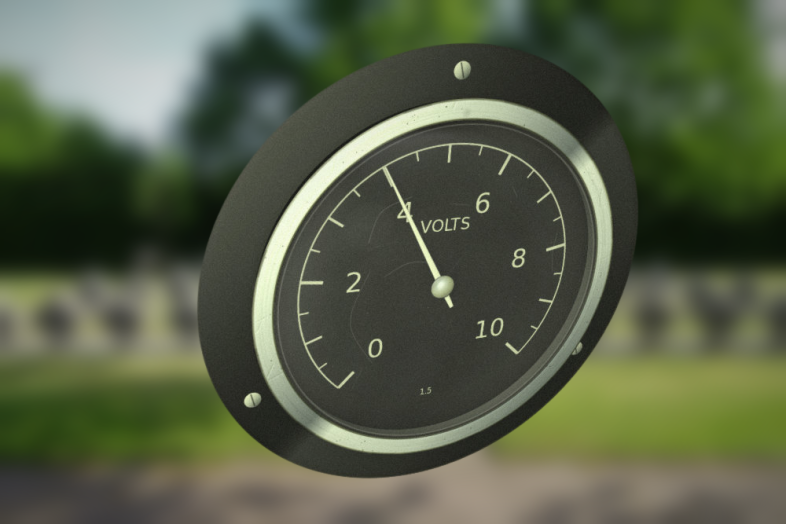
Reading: **4** V
